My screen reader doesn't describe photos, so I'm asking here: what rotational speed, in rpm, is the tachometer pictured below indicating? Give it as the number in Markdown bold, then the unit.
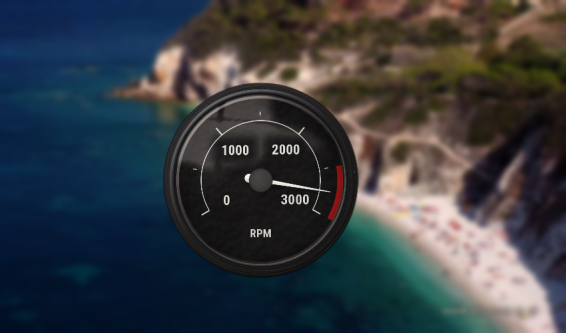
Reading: **2750** rpm
